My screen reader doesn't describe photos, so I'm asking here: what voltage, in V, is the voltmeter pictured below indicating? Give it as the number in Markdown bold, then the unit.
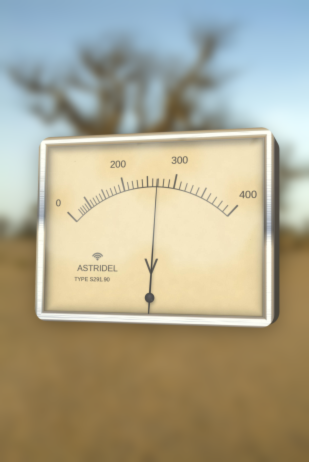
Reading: **270** V
